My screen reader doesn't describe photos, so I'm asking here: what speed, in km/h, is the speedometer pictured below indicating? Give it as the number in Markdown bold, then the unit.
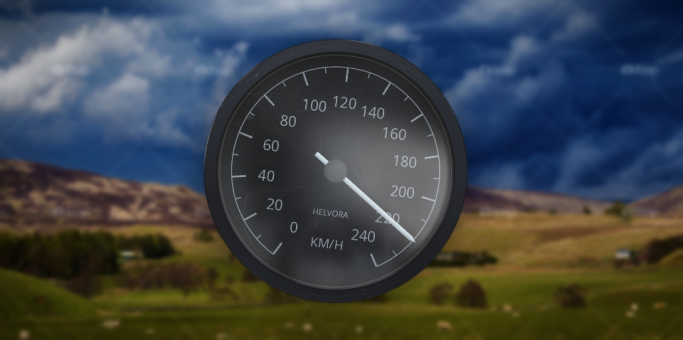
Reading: **220** km/h
